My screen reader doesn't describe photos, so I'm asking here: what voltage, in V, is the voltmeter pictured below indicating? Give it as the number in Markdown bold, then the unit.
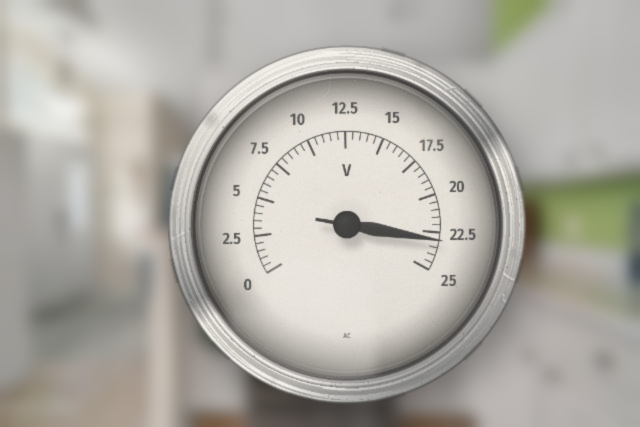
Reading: **23** V
